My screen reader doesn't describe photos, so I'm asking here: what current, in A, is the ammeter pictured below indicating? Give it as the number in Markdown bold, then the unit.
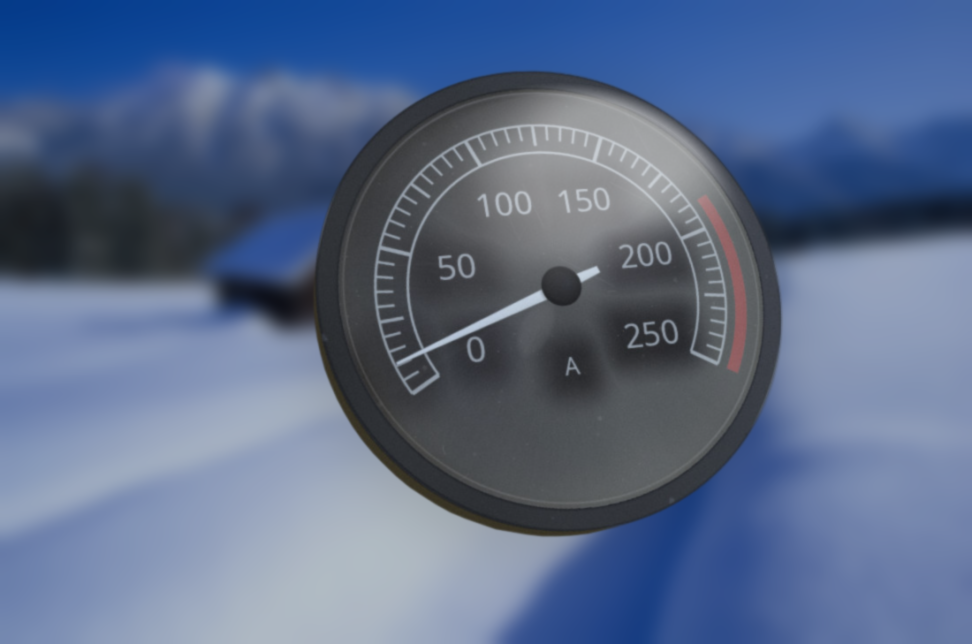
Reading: **10** A
